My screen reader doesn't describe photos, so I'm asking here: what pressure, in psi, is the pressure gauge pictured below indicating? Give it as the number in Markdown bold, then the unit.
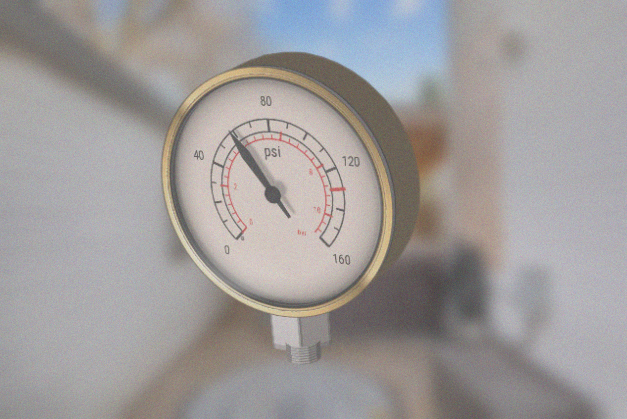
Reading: **60** psi
